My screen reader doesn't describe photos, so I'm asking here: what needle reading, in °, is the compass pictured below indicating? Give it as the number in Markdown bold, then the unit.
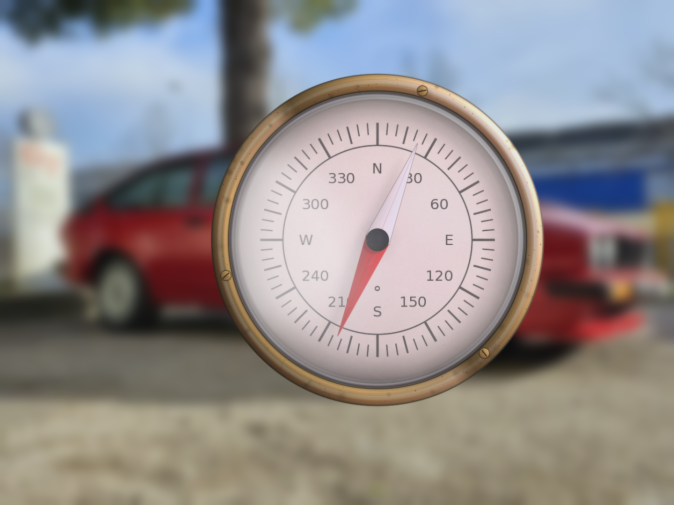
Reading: **202.5** °
